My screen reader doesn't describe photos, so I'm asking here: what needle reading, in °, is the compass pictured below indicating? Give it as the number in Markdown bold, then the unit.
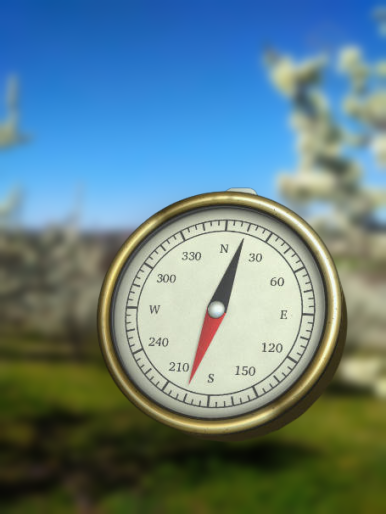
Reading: **195** °
